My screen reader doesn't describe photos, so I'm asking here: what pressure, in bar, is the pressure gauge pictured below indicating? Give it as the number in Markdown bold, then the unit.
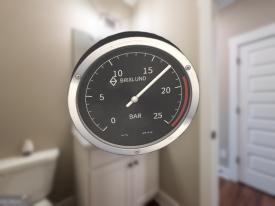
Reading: **17** bar
